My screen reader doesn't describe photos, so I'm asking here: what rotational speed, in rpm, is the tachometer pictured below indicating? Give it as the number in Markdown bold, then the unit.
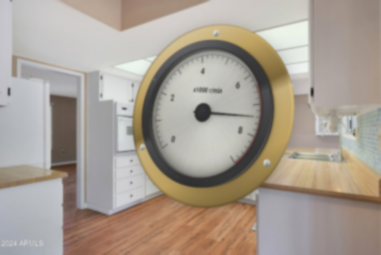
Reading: **7400** rpm
